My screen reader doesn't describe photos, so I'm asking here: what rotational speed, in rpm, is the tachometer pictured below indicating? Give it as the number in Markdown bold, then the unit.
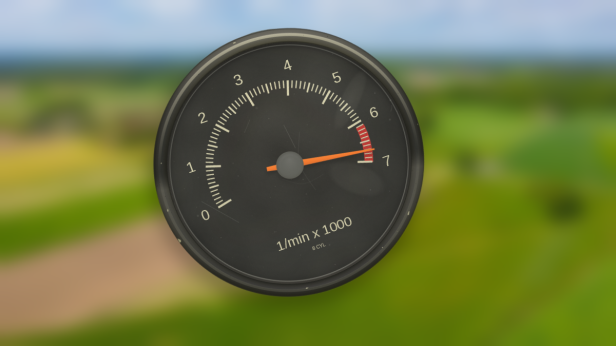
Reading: **6700** rpm
